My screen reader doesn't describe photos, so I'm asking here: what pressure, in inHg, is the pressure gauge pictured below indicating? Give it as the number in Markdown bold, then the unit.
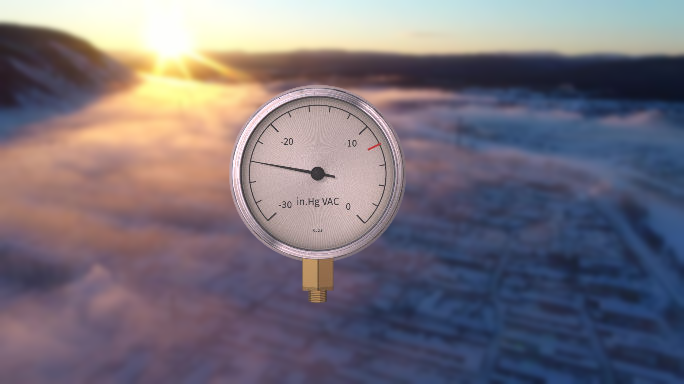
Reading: **-24** inHg
